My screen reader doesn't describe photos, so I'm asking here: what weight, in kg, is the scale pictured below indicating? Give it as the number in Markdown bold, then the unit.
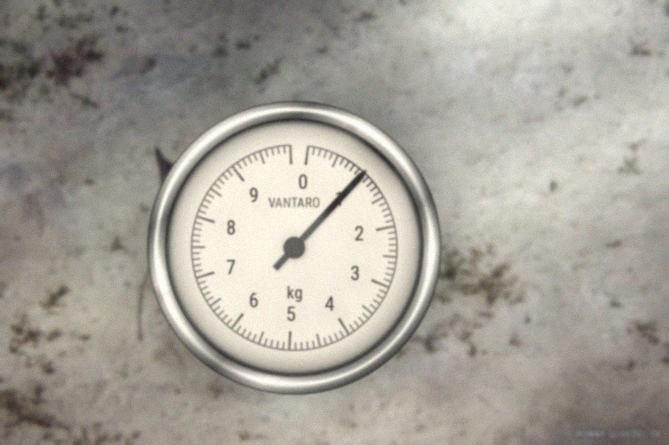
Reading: **1** kg
